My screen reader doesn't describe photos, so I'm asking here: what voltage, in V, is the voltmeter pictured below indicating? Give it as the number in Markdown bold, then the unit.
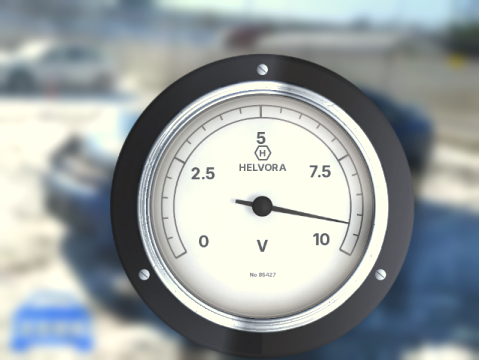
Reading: **9.25** V
